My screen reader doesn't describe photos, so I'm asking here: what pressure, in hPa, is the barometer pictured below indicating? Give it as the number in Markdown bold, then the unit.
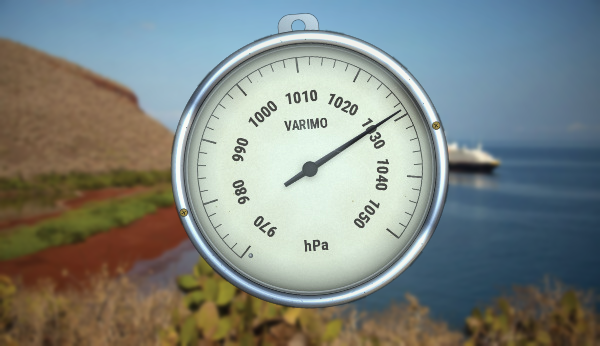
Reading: **1029** hPa
